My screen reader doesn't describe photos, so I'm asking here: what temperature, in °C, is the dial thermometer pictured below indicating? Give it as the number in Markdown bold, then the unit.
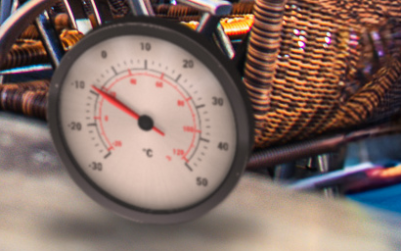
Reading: **-8** °C
